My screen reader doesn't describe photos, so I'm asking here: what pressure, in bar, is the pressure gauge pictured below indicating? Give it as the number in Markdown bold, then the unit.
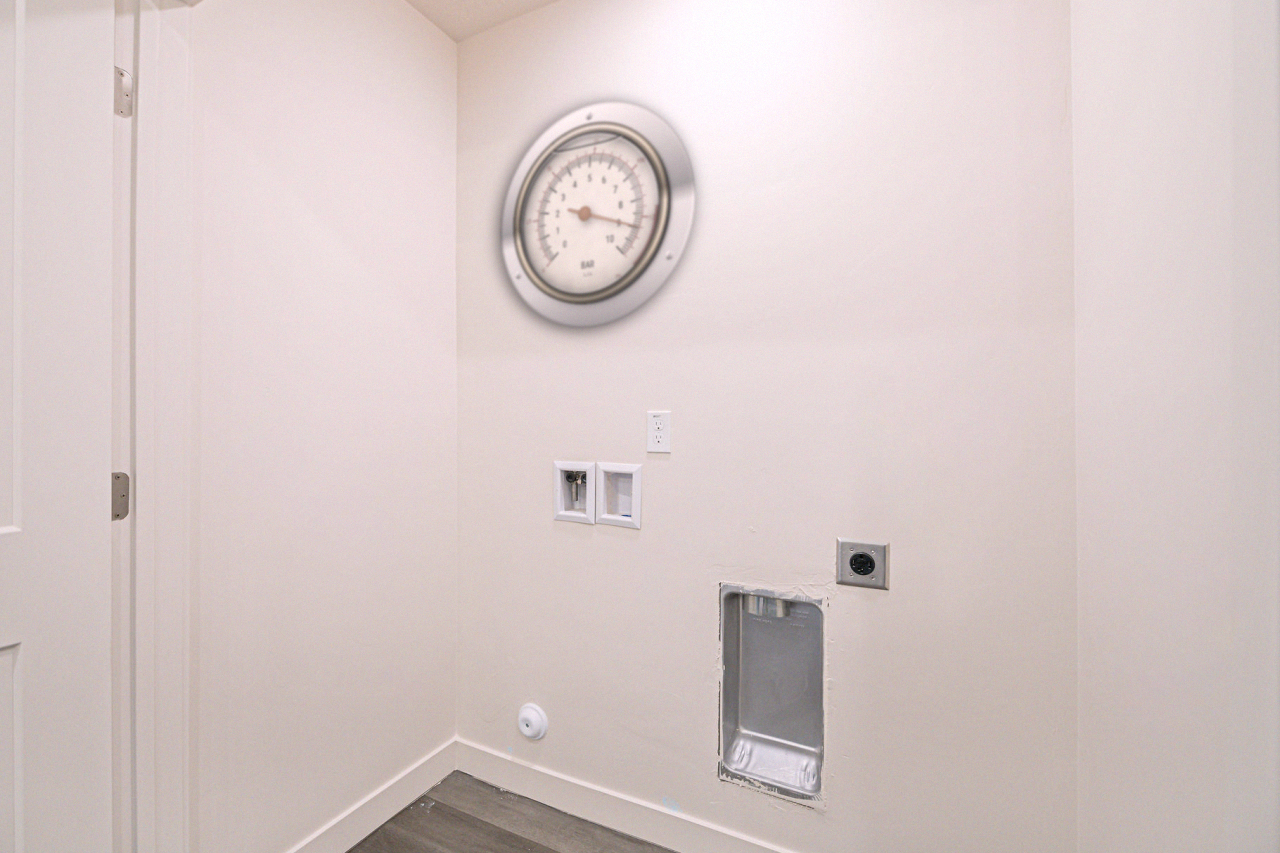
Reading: **9** bar
